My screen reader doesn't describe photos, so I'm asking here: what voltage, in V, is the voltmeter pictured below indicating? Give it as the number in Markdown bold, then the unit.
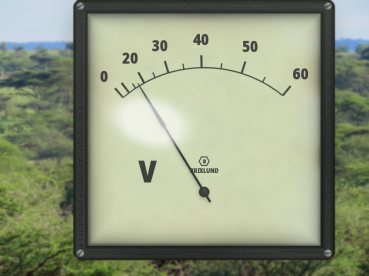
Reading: **17.5** V
